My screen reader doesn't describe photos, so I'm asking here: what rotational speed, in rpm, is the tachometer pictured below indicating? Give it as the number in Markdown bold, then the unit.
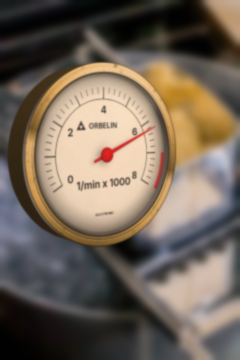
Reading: **6200** rpm
